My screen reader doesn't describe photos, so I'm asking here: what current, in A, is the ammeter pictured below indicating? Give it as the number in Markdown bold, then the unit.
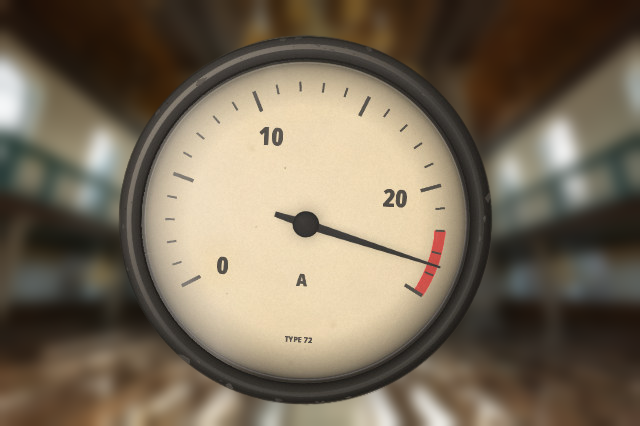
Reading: **23.5** A
